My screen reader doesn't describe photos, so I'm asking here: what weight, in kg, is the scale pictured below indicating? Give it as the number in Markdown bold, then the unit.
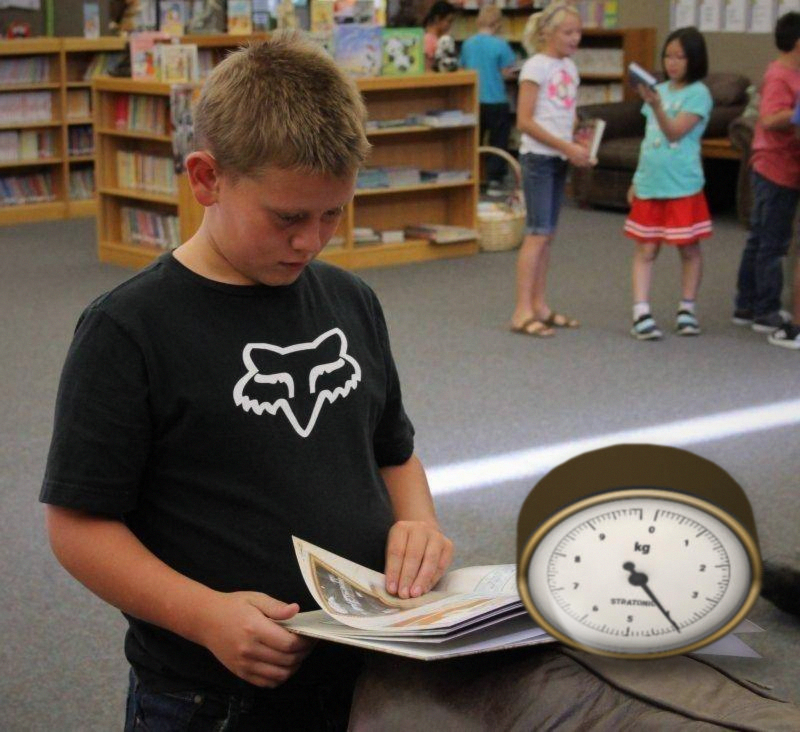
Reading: **4** kg
